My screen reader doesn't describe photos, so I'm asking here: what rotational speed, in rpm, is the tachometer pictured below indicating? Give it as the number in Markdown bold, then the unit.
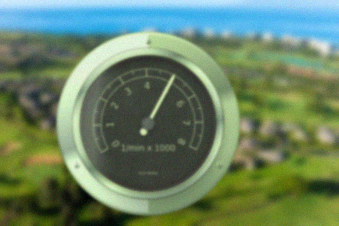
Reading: **5000** rpm
